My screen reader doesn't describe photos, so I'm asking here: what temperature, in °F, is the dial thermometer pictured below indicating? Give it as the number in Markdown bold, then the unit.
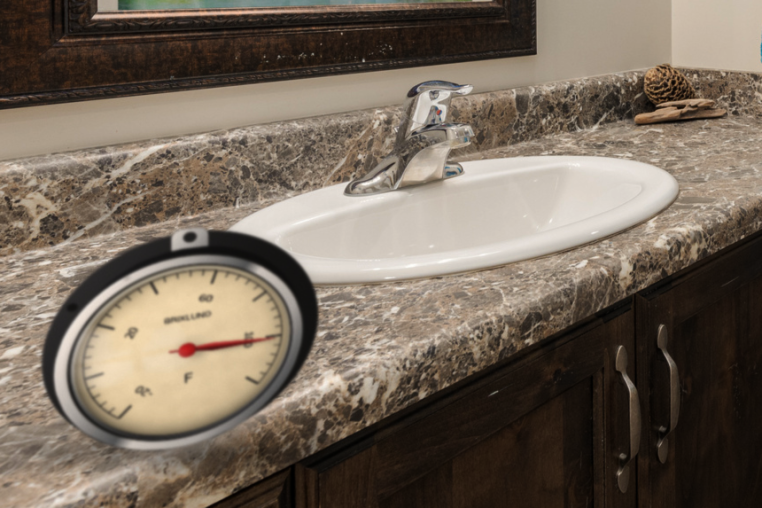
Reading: **100** °F
